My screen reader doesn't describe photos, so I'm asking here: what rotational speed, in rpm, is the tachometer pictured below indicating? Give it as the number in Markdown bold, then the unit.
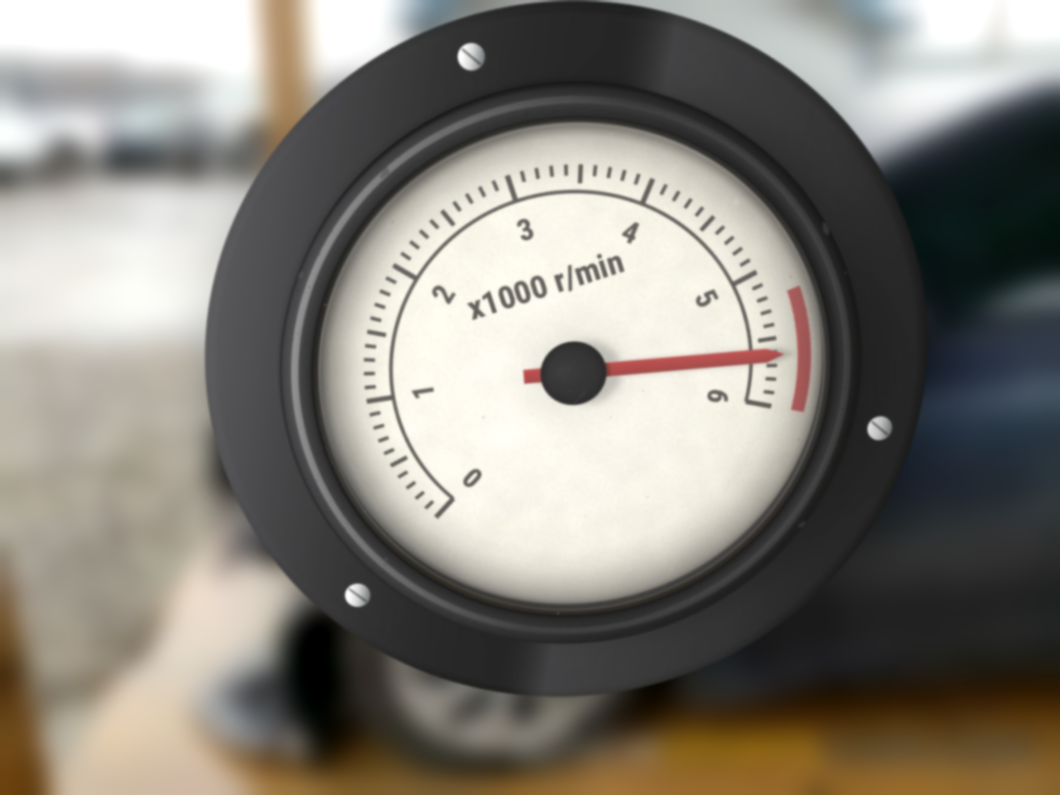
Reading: **5600** rpm
